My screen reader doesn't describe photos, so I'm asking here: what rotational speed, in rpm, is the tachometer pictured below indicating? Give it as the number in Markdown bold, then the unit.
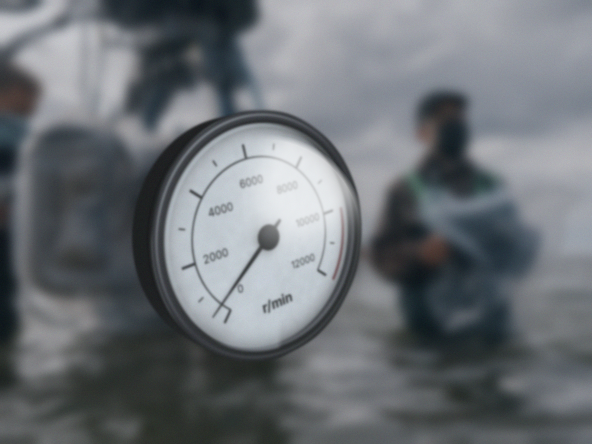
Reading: **500** rpm
